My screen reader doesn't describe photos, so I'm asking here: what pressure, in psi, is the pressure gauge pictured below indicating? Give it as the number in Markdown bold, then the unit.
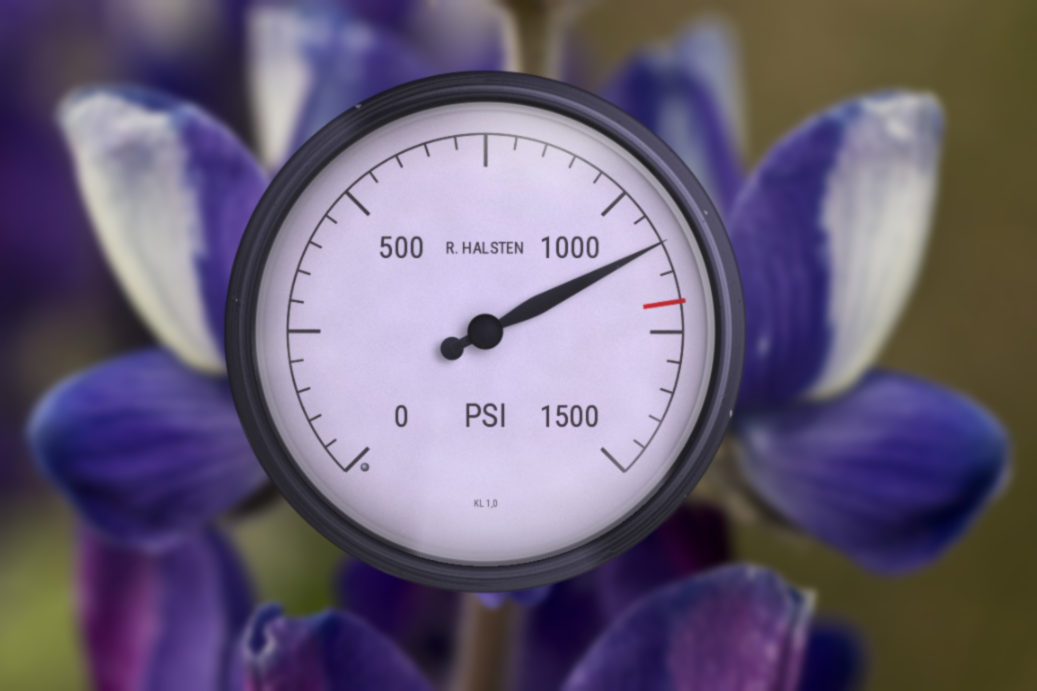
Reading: **1100** psi
